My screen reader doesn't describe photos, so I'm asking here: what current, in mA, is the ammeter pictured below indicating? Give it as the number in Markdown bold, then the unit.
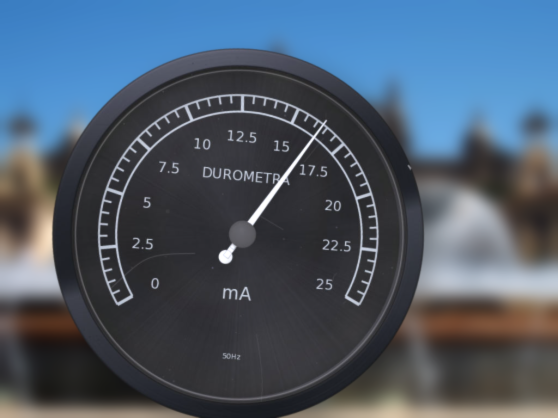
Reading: **16.25** mA
